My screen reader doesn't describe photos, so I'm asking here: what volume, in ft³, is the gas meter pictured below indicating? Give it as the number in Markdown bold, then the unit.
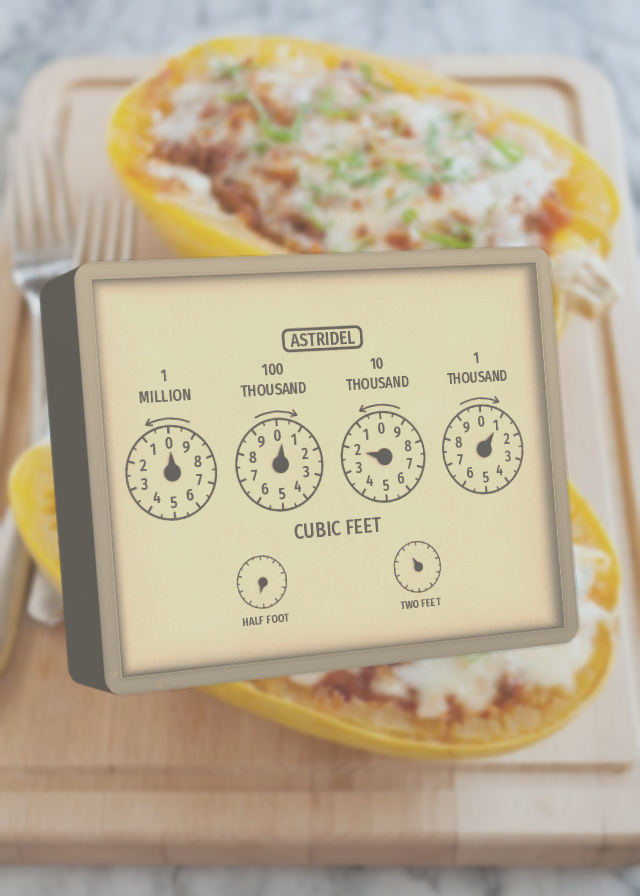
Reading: **2100** ft³
